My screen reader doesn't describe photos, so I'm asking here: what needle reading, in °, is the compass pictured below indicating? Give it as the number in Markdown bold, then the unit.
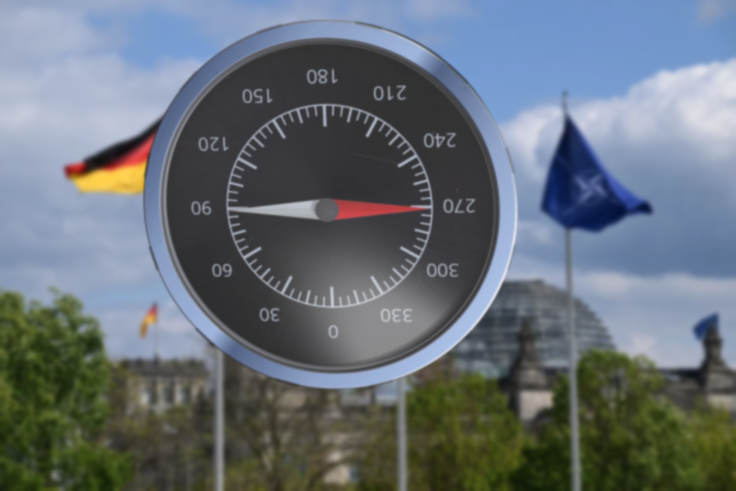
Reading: **270** °
